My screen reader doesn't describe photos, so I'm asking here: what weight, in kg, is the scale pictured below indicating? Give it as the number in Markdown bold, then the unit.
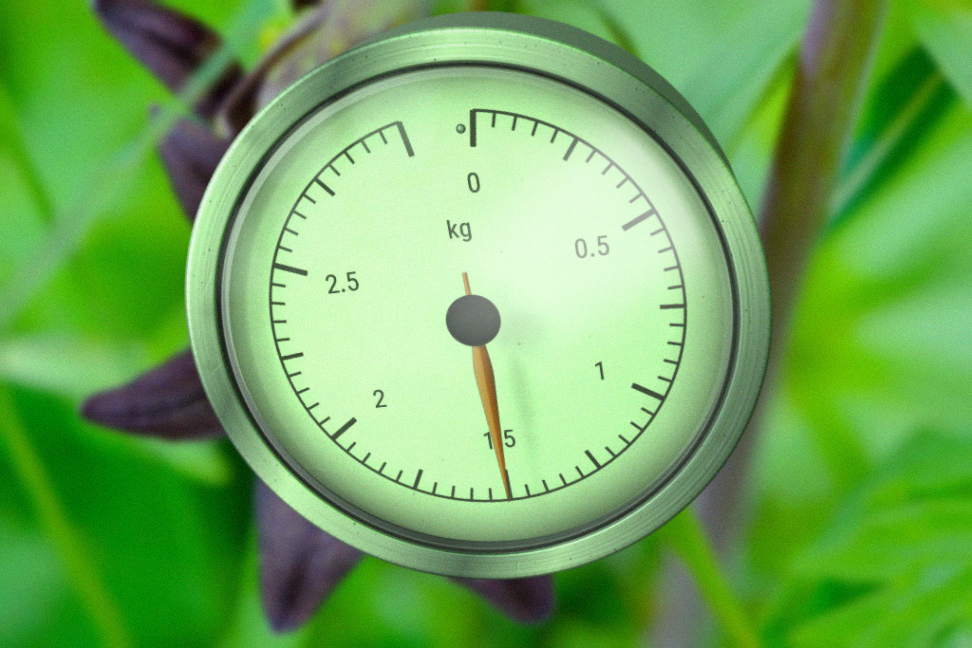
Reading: **1.5** kg
